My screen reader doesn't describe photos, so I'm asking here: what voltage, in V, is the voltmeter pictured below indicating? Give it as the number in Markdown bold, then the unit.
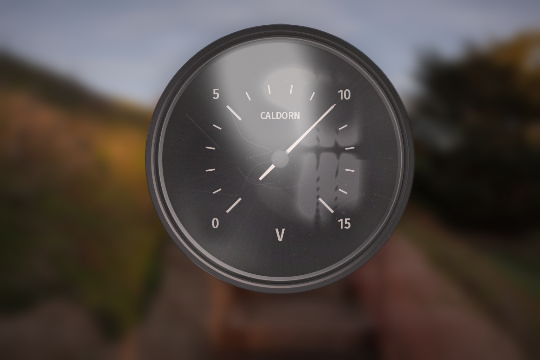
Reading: **10** V
